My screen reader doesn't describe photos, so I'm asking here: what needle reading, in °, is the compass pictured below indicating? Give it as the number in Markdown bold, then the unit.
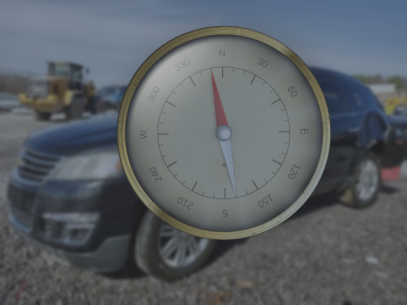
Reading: **350** °
